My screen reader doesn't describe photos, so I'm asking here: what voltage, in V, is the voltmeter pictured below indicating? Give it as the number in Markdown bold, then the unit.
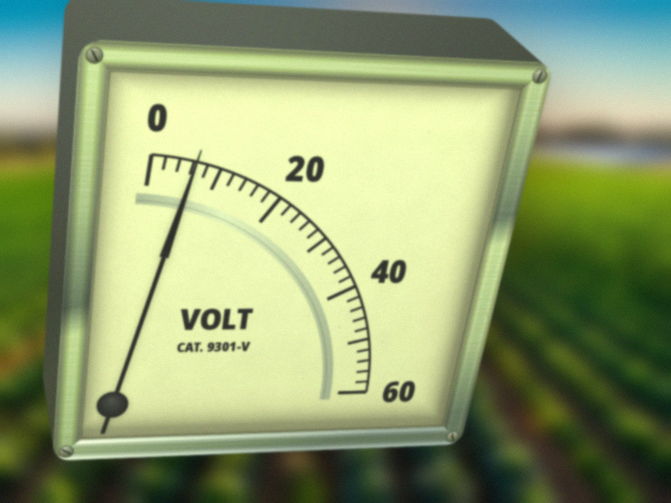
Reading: **6** V
